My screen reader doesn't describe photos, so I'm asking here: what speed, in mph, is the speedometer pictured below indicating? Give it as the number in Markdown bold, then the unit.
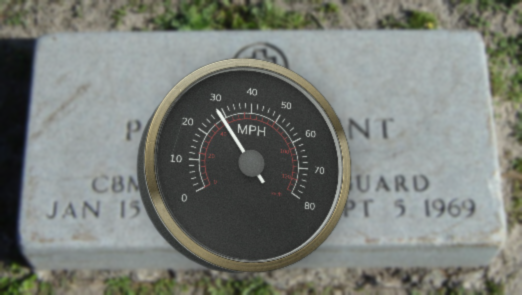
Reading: **28** mph
